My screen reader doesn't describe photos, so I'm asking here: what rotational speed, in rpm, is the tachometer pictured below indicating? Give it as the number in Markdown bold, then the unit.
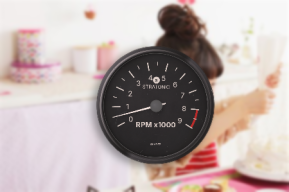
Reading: **500** rpm
